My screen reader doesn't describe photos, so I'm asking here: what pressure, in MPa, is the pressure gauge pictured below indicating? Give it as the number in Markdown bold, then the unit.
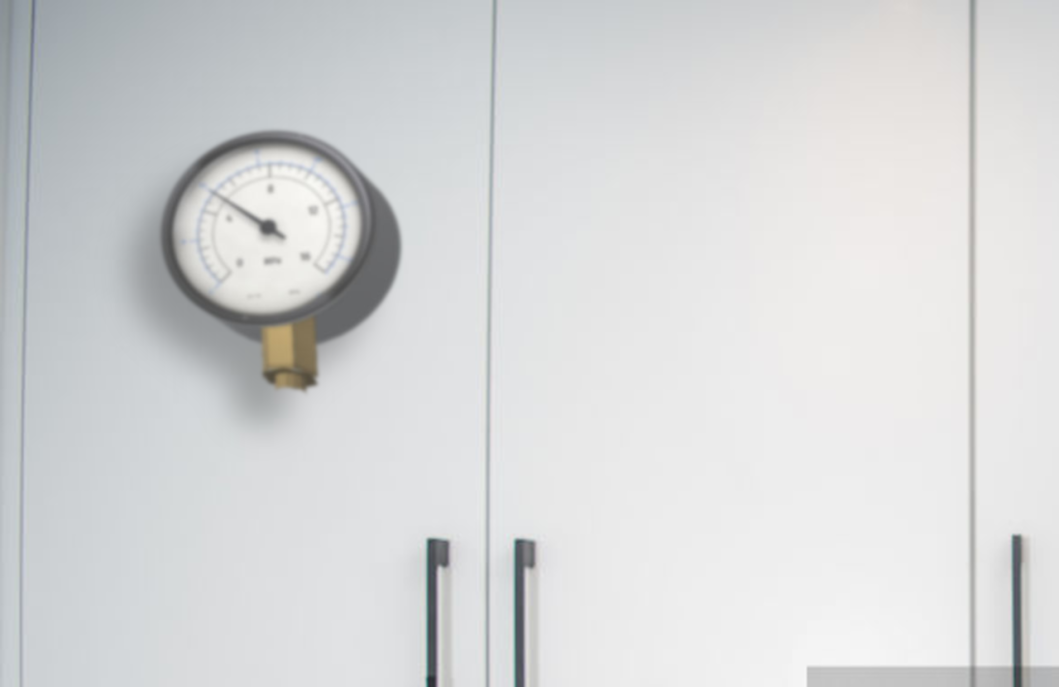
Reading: **5** MPa
